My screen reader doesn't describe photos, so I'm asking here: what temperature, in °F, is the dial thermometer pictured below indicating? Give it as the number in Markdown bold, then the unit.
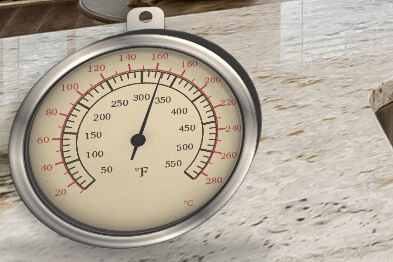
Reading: **330** °F
